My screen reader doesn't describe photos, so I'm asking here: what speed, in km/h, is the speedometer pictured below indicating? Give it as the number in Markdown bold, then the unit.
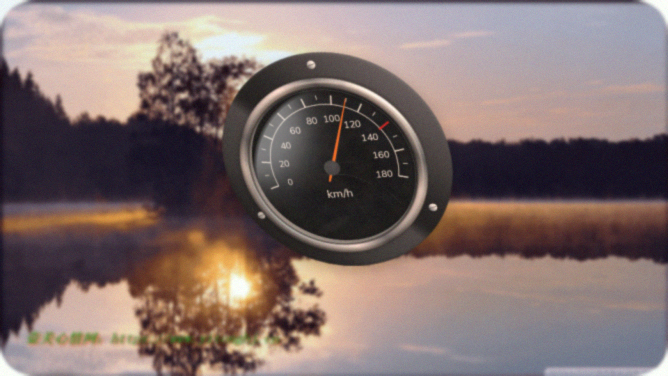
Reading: **110** km/h
